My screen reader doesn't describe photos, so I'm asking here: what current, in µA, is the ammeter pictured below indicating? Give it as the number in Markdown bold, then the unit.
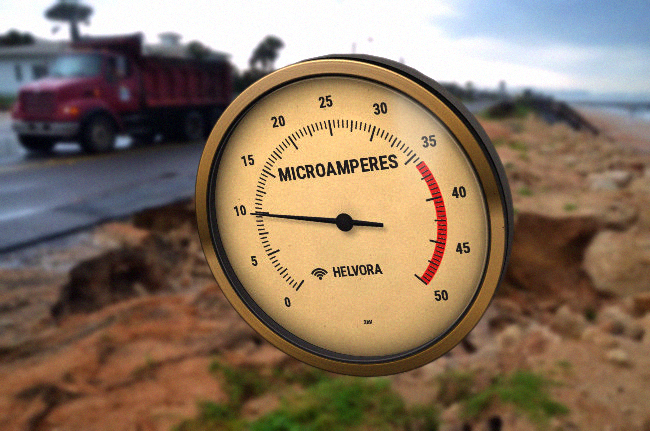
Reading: **10** µA
